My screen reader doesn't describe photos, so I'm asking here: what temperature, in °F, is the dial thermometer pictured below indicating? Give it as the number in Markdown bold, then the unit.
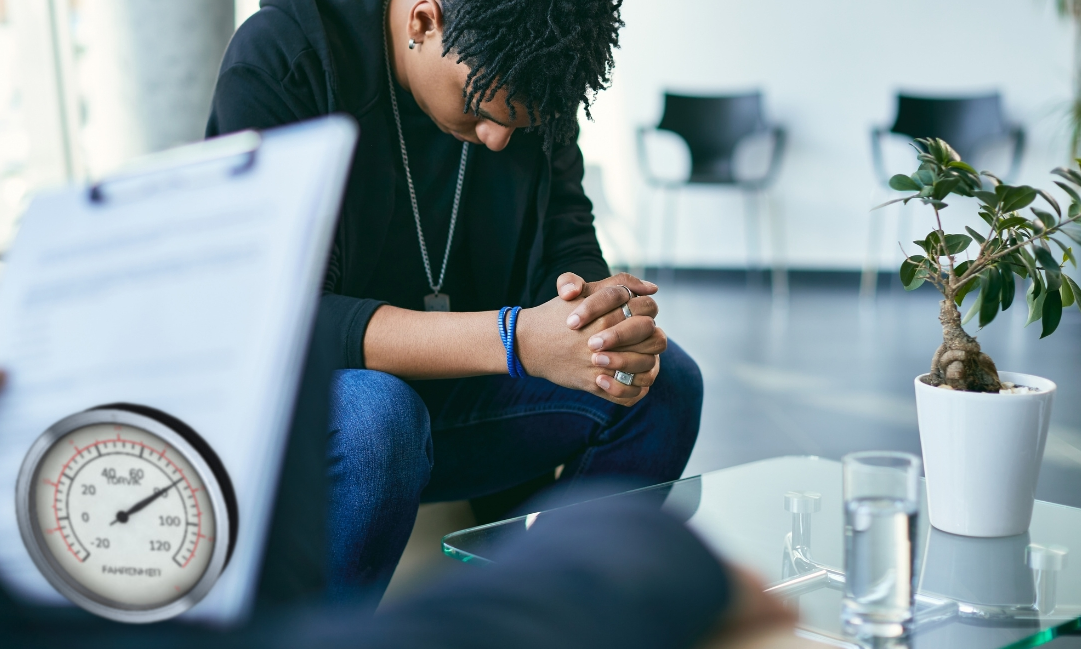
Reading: **80** °F
